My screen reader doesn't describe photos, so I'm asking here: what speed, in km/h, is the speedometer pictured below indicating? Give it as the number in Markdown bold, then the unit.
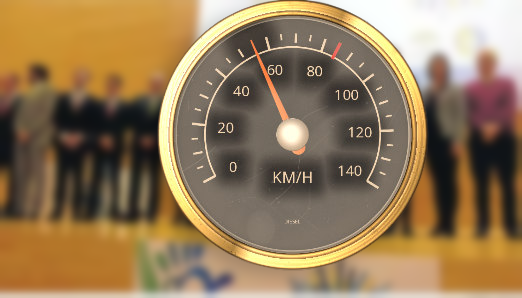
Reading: **55** km/h
